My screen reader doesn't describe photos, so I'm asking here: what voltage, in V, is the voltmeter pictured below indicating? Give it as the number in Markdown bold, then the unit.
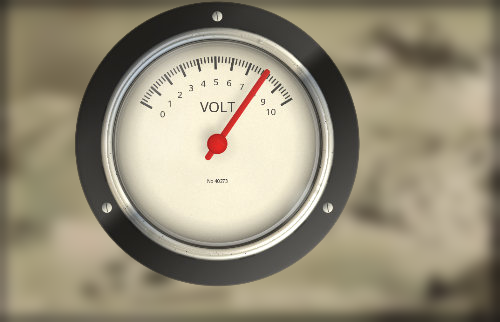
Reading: **8** V
